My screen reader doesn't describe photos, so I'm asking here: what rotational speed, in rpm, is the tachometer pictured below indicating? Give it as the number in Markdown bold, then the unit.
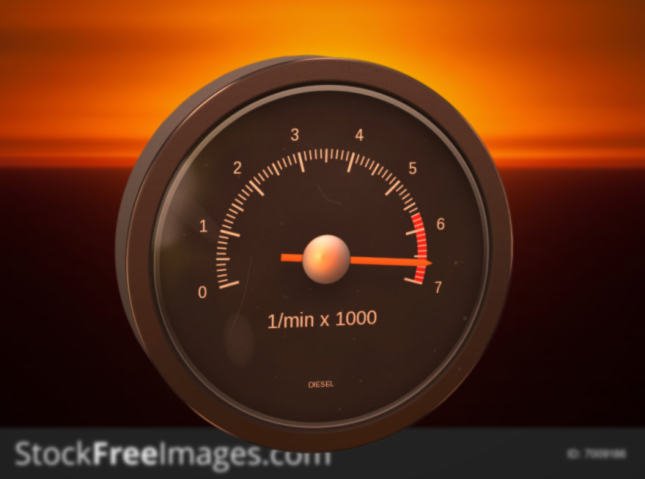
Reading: **6600** rpm
